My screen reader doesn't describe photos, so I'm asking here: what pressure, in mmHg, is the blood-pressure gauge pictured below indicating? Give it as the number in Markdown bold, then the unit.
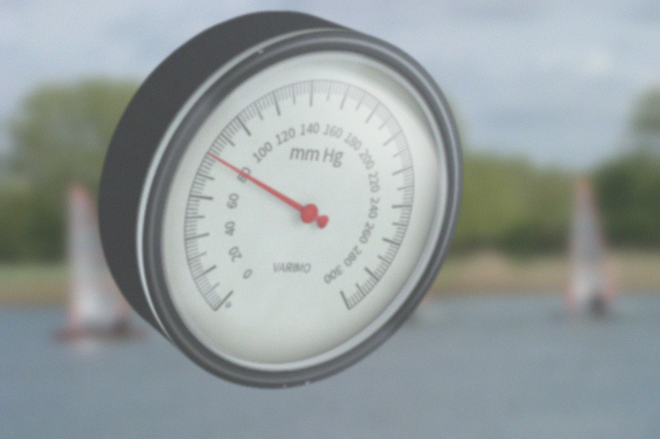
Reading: **80** mmHg
